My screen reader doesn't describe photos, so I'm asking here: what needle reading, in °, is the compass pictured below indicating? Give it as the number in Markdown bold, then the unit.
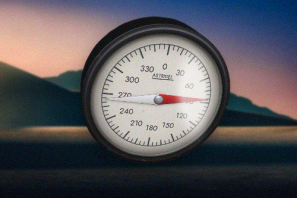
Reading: **85** °
